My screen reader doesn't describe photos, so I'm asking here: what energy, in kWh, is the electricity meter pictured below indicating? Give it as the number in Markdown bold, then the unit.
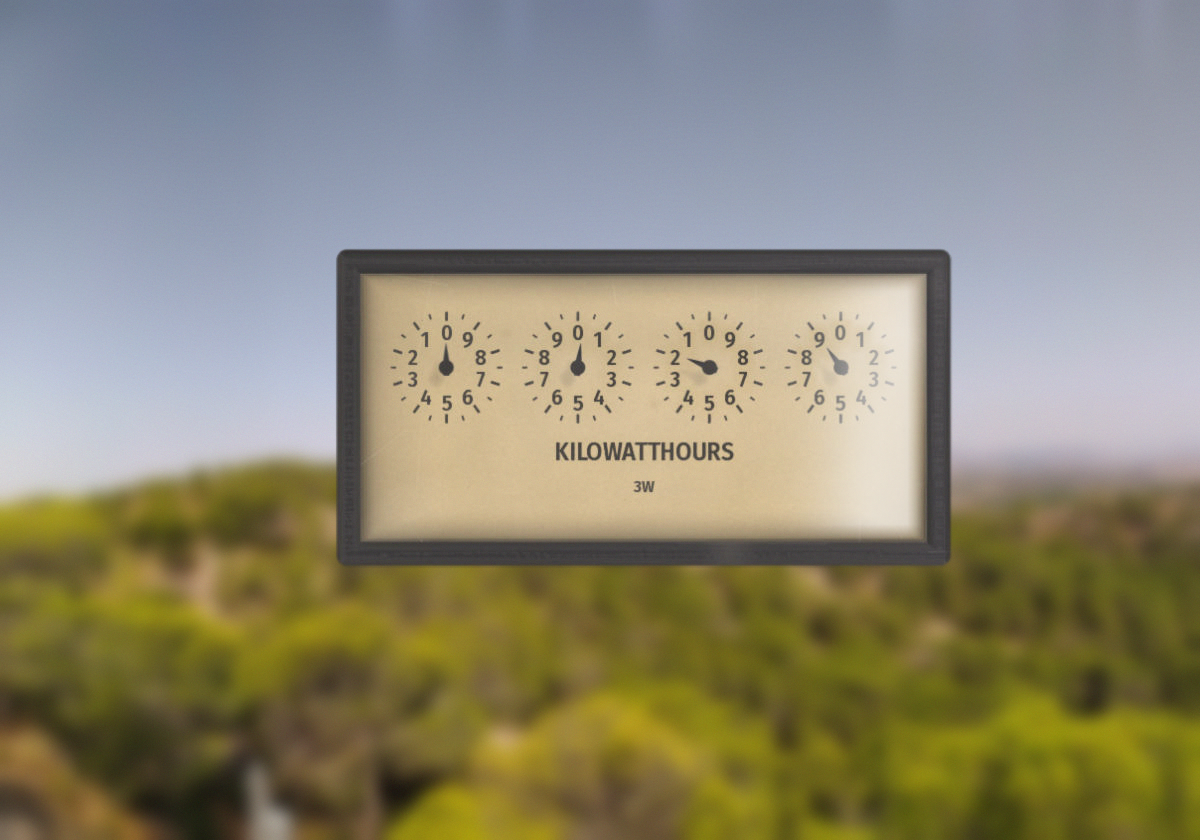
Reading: **19** kWh
